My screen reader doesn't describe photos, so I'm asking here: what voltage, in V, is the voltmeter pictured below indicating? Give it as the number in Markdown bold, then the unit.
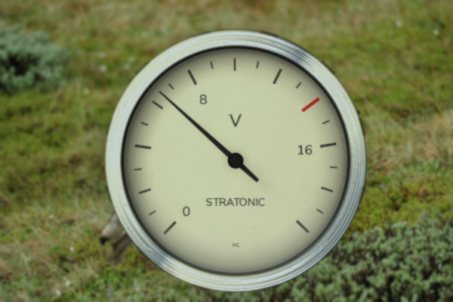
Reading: **6.5** V
